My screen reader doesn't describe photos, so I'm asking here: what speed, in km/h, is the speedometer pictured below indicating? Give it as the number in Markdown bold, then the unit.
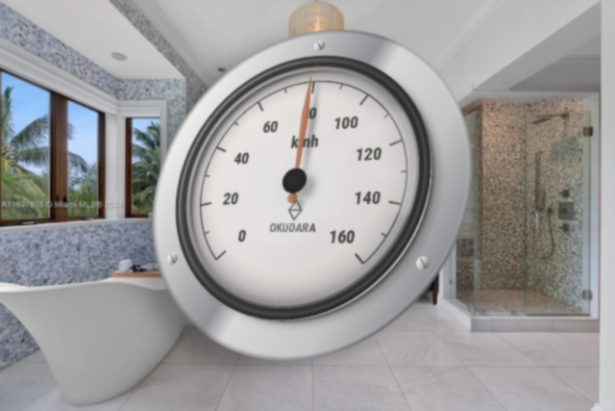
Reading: **80** km/h
